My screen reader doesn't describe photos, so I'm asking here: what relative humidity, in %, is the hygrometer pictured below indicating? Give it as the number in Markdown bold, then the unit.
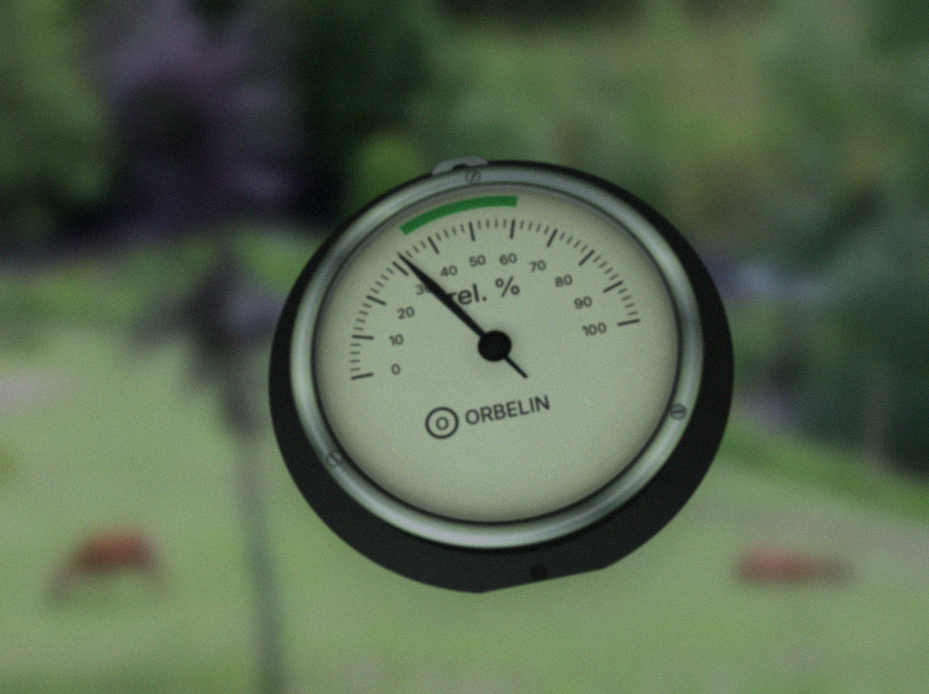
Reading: **32** %
